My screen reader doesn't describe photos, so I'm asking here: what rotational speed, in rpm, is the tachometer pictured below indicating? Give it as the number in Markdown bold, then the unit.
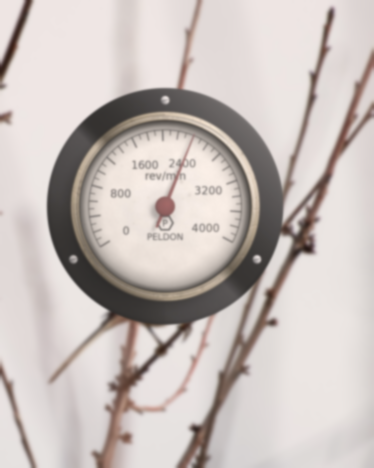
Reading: **2400** rpm
